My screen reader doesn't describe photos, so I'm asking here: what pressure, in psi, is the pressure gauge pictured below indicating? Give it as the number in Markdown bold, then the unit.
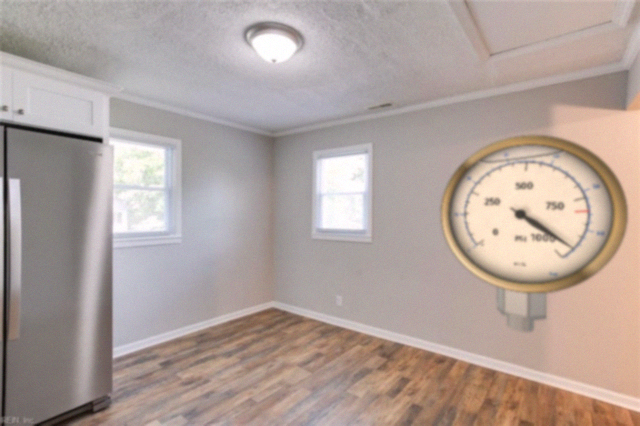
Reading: **950** psi
